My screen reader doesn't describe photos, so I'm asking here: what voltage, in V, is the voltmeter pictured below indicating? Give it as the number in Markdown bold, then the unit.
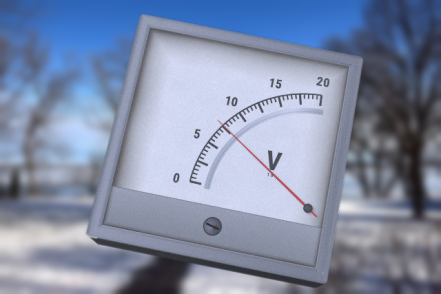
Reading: **7.5** V
